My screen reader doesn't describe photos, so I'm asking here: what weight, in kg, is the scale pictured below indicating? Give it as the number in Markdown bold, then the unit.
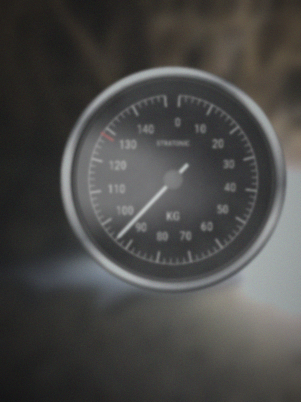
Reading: **94** kg
